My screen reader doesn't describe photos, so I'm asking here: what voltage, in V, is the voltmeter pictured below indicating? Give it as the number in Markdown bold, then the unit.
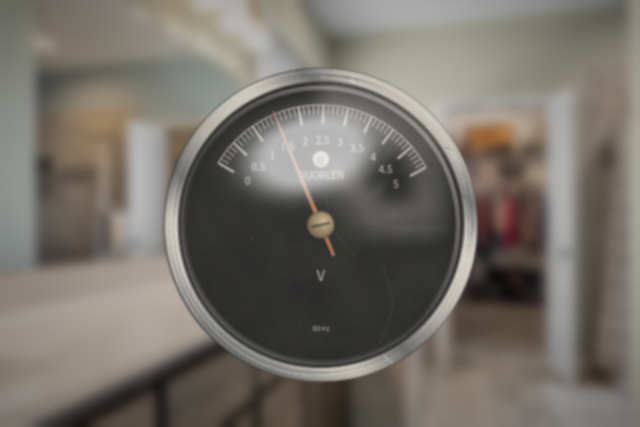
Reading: **1.5** V
